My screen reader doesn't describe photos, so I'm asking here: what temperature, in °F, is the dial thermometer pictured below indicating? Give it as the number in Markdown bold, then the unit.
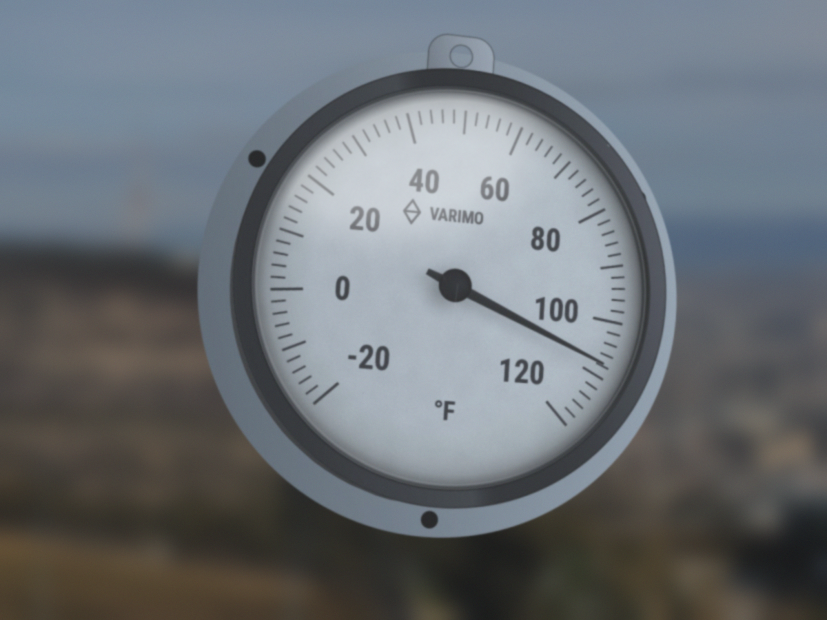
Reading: **108** °F
